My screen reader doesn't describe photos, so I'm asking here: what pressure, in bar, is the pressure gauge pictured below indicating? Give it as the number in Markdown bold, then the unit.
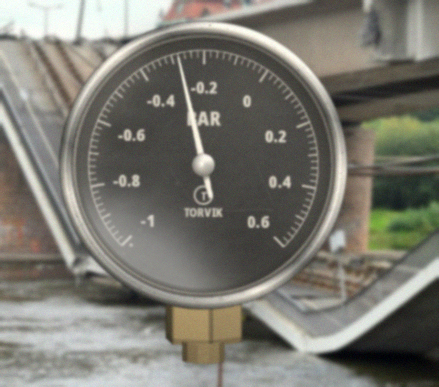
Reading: **-0.28** bar
